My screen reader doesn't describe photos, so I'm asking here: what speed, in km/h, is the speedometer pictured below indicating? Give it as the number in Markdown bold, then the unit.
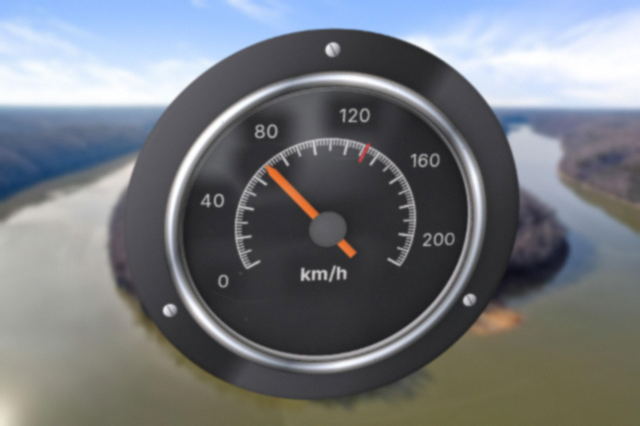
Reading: **70** km/h
